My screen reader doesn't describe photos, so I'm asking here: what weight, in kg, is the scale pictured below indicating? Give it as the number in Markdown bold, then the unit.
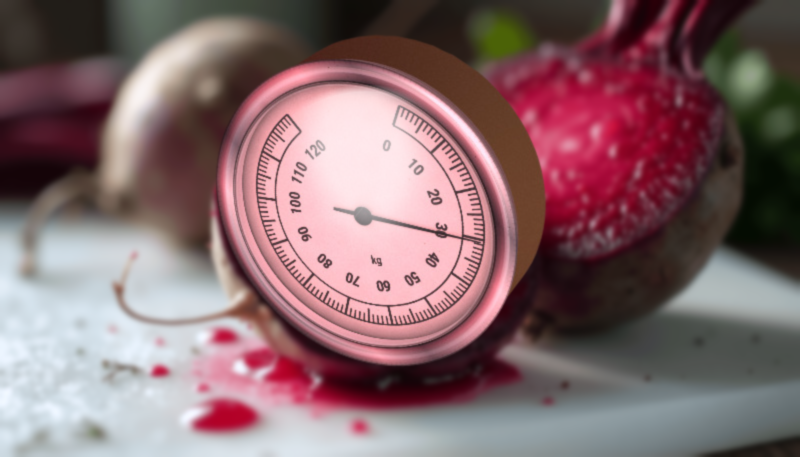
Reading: **30** kg
